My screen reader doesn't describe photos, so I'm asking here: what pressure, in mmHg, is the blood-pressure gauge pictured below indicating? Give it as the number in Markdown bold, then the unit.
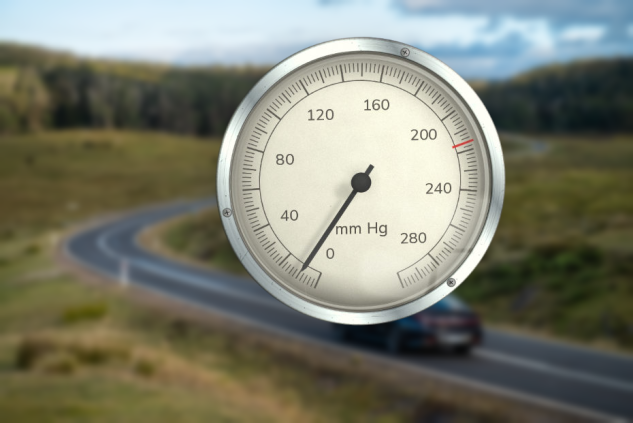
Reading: **10** mmHg
